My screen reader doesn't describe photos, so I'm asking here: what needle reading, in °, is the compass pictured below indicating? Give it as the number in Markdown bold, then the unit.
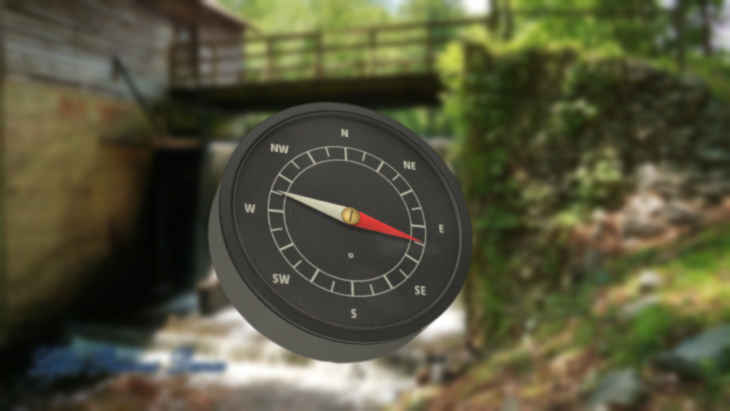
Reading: **105** °
